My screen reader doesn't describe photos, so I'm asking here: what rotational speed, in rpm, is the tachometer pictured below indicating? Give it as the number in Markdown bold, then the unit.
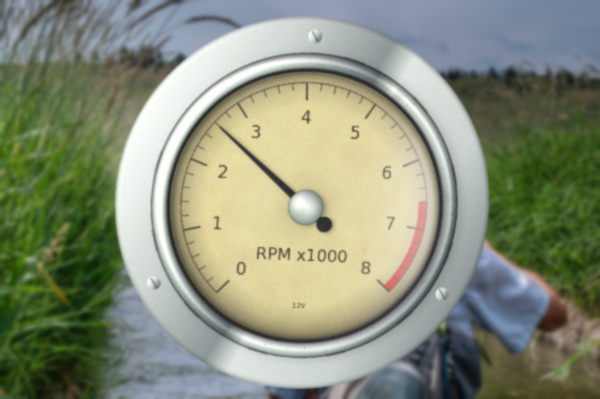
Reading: **2600** rpm
